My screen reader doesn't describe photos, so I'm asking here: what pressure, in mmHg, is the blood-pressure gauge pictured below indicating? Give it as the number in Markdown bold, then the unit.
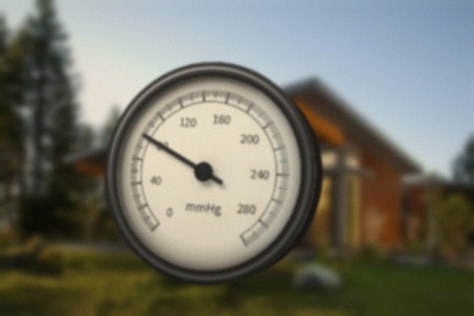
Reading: **80** mmHg
